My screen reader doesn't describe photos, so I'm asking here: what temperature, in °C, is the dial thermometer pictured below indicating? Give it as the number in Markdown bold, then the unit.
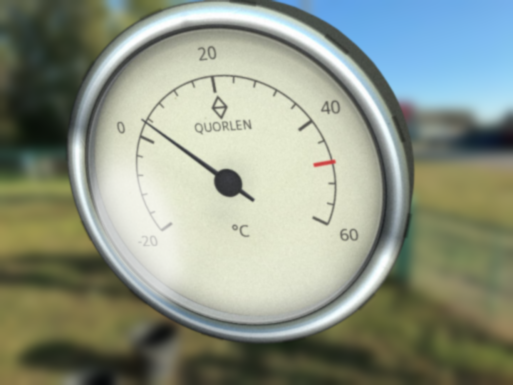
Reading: **4** °C
